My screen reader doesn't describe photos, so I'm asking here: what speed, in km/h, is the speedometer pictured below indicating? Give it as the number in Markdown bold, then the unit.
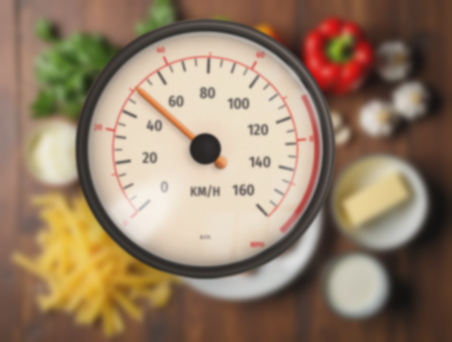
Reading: **50** km/h
